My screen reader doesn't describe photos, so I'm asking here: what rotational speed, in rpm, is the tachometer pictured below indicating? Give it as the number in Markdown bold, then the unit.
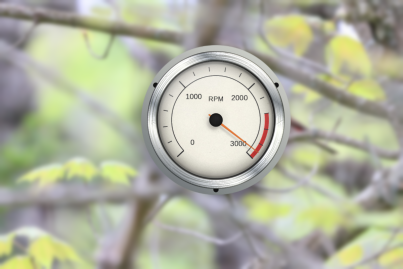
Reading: **2900** rpm
